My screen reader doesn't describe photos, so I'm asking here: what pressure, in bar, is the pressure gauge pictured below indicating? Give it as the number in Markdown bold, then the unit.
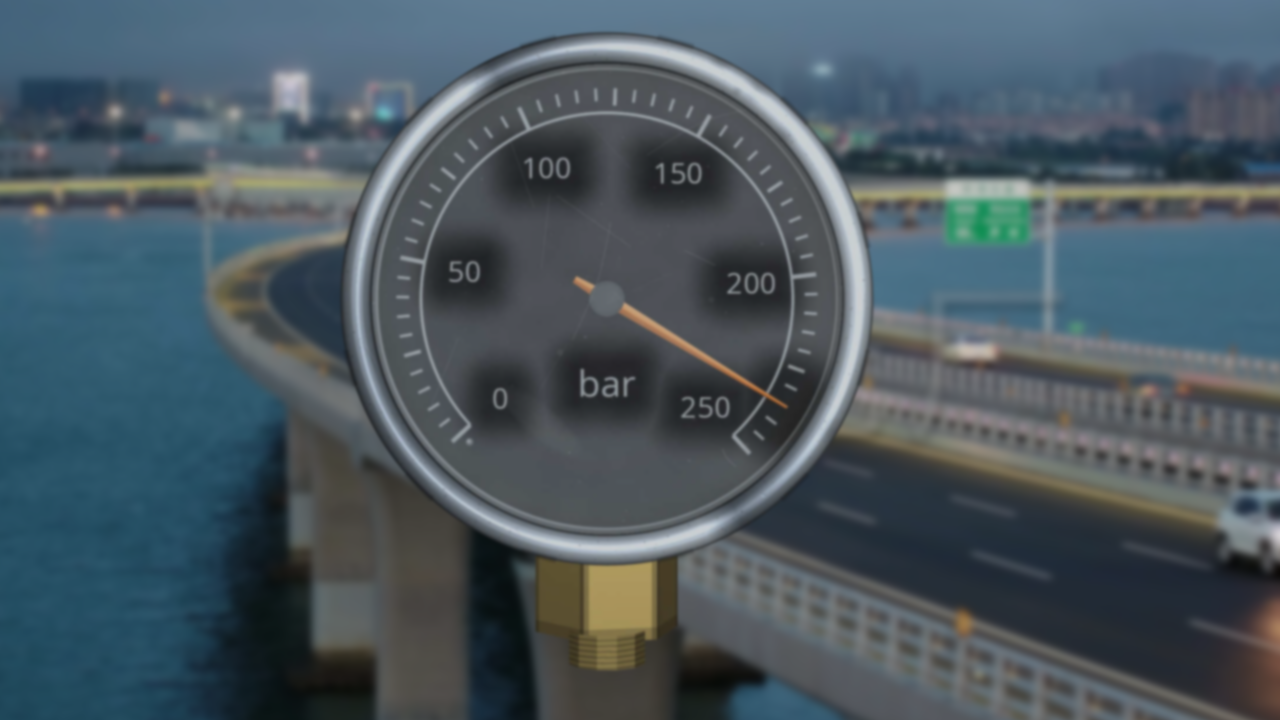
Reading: **235** bar
